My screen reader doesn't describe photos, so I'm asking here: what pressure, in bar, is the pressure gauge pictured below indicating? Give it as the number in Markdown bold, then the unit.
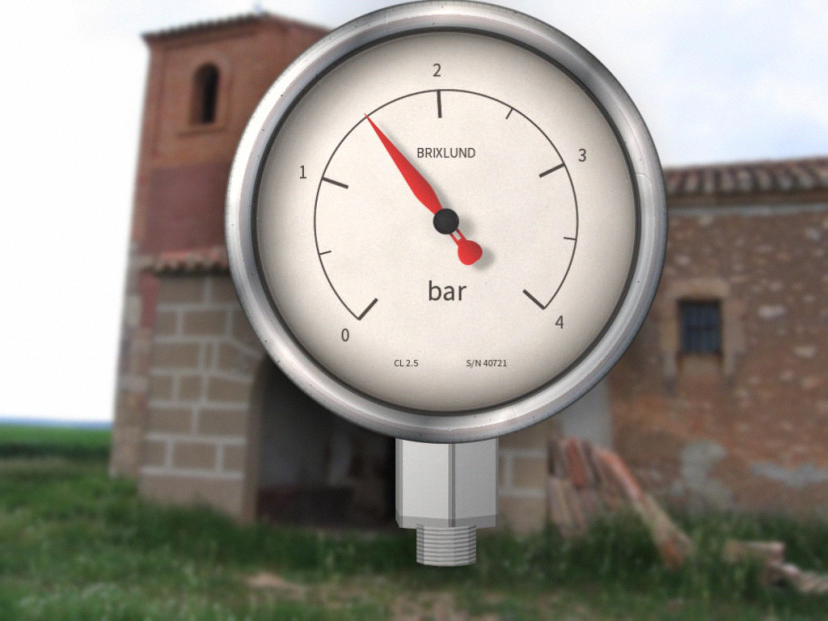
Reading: **1.5** bar
